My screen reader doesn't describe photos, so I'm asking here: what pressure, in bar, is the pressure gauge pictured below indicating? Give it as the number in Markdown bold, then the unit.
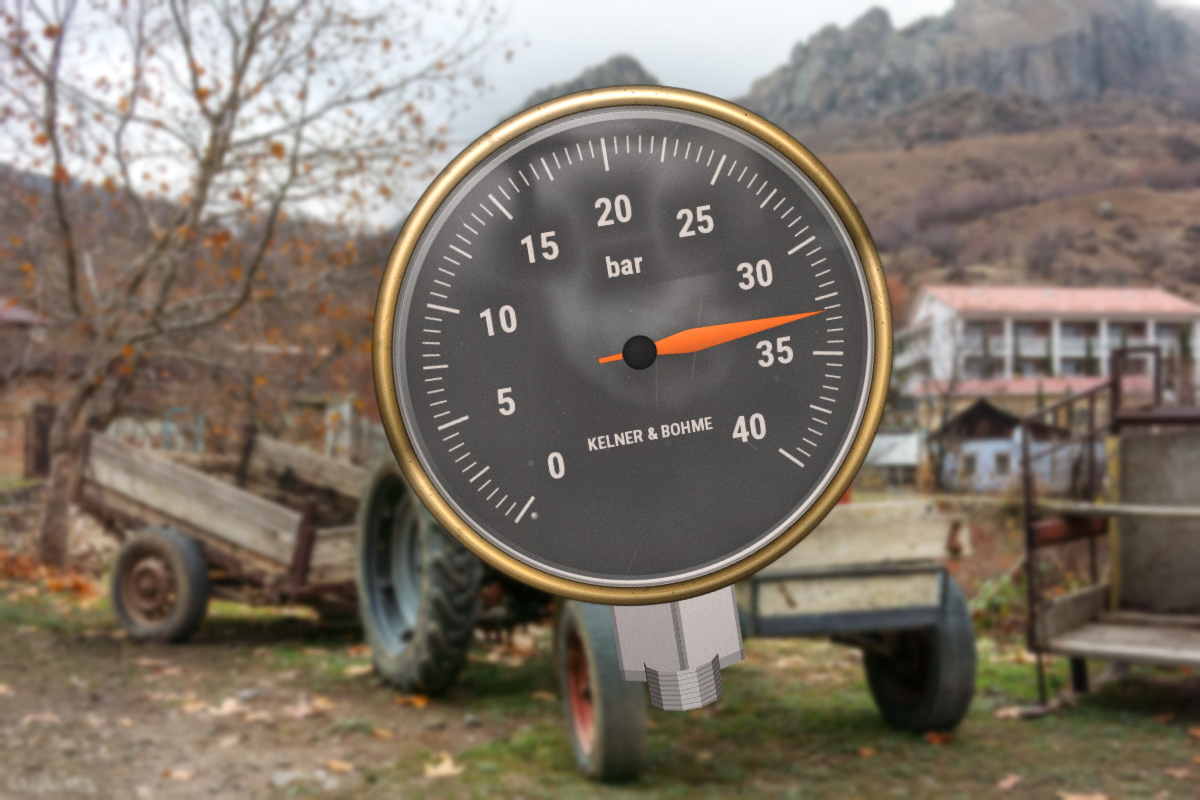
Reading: **33** bar
